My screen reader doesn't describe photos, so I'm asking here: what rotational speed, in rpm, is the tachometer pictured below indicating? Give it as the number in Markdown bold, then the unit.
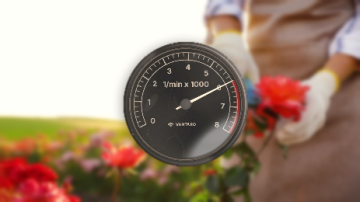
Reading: **6000** rpm
